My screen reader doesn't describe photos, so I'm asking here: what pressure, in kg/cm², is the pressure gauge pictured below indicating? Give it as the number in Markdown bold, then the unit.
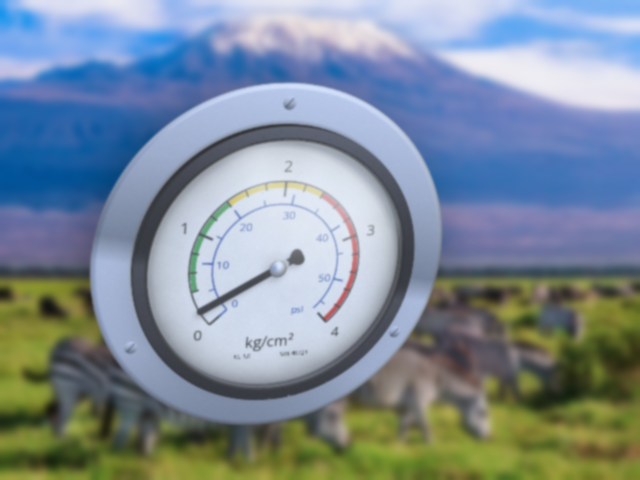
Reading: **0.2** kg/cm²
